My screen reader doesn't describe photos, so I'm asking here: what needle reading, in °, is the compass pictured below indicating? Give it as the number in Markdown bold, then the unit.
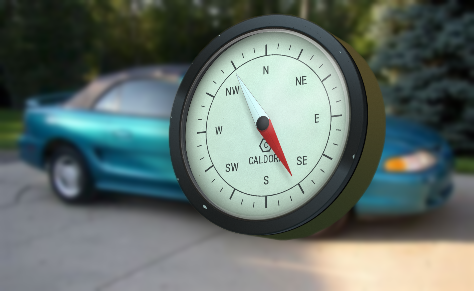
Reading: **150** °
